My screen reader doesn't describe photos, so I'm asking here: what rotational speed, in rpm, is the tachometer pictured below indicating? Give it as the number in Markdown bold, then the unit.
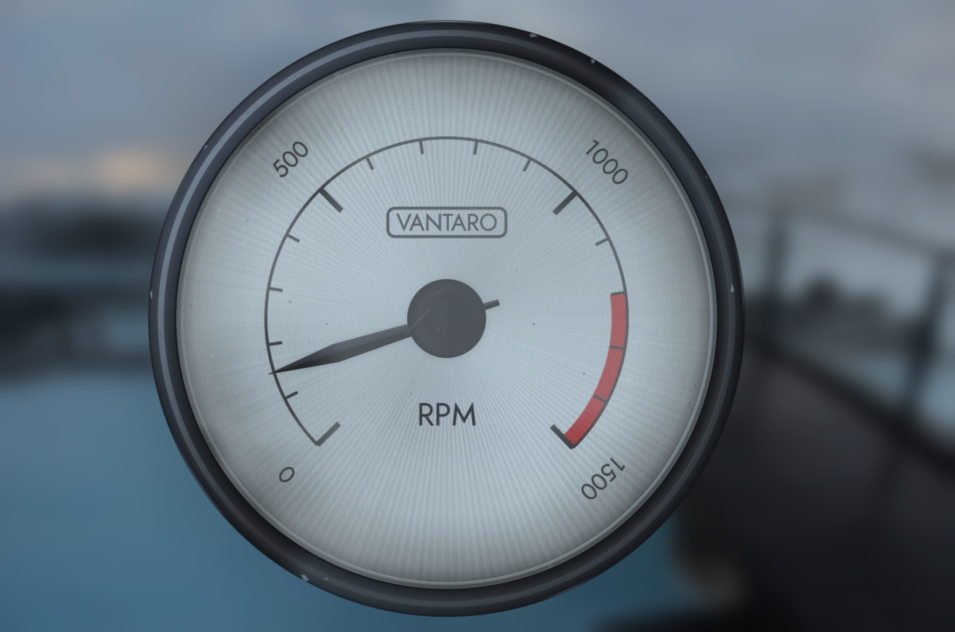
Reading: **150** rpm
